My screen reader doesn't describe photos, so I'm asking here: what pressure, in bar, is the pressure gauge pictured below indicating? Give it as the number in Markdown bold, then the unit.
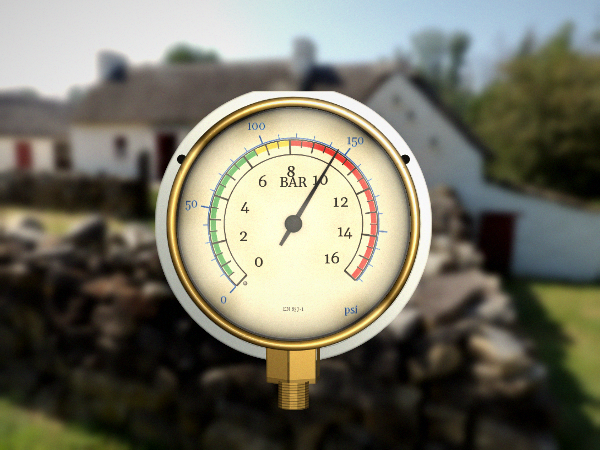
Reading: **10** bar
